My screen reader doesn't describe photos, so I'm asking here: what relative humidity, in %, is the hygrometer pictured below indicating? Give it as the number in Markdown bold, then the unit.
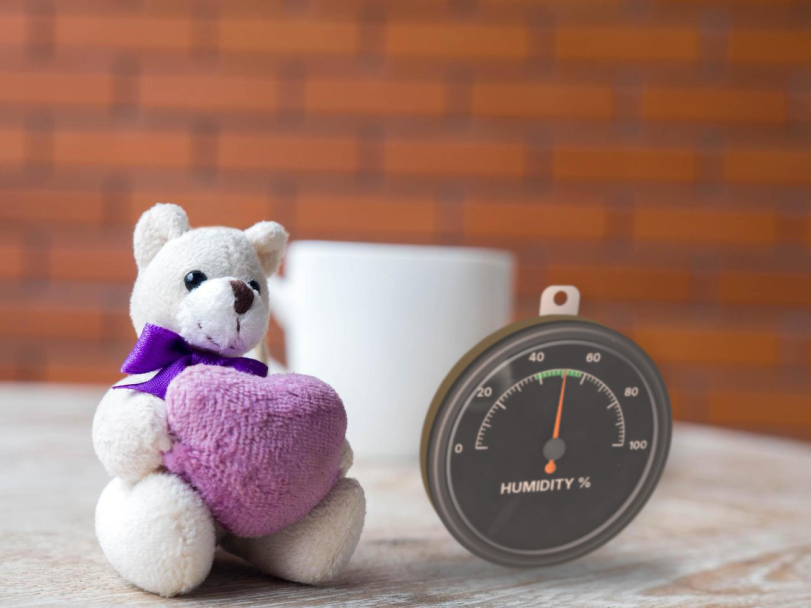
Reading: **50** %
